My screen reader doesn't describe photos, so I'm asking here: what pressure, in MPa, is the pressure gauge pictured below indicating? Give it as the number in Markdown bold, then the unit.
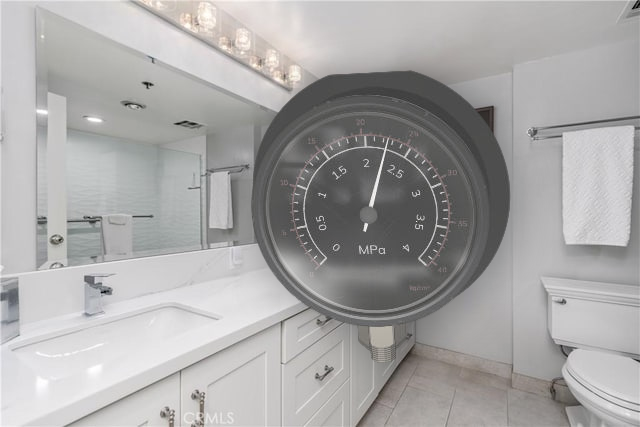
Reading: **2.25** MPa
